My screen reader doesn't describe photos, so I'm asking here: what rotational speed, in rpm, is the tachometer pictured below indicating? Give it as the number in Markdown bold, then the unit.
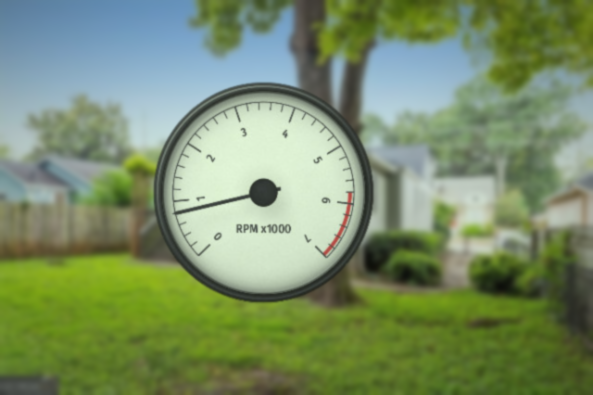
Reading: **800** rpm
